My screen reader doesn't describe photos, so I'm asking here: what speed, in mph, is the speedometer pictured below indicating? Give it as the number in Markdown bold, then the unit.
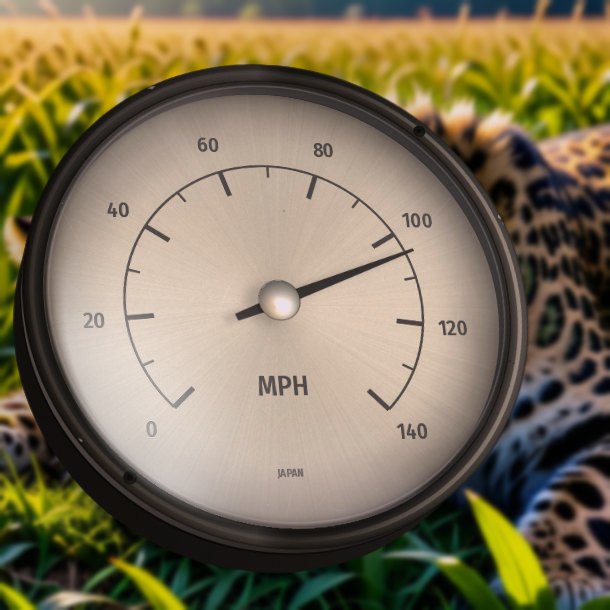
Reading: **105** mph
